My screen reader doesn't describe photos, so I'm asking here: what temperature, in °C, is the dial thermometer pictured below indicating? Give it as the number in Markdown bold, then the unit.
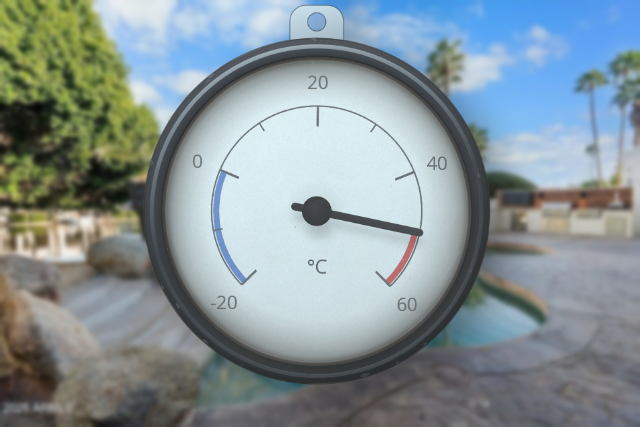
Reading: **50** °C
